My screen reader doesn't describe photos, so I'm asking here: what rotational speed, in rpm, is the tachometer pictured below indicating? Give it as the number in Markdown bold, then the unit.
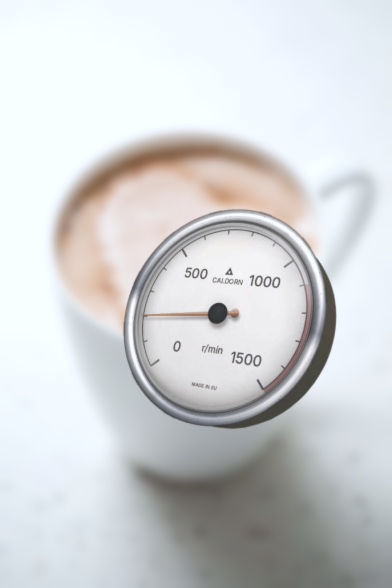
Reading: **200** rpm
